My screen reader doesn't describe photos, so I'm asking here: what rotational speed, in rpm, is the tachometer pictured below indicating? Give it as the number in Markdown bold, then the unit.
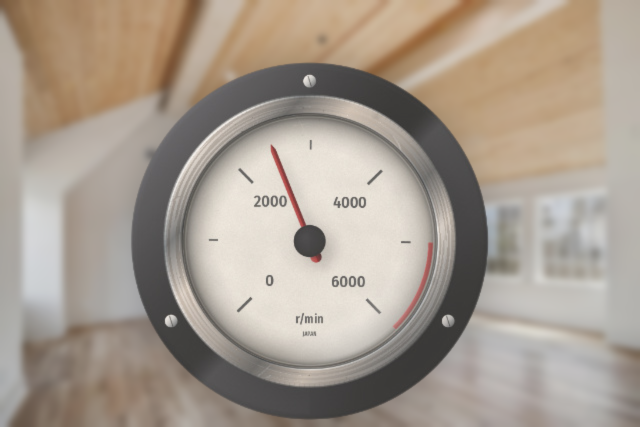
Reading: **2500** rpm
